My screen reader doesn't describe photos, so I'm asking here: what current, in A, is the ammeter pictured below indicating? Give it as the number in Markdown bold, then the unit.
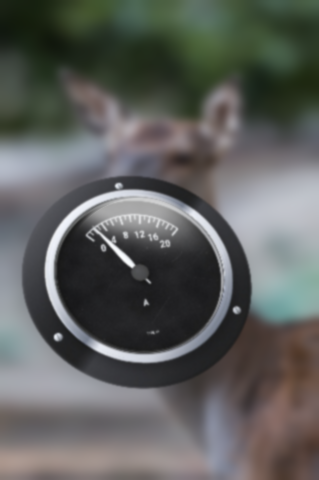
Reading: **2** A
